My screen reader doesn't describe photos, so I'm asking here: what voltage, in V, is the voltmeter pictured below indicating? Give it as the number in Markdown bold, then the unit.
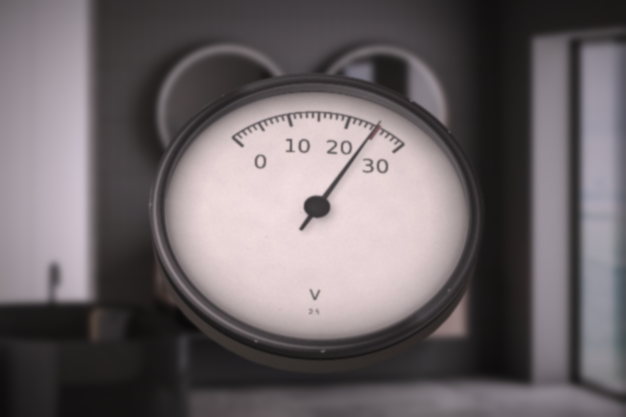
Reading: **25** V
